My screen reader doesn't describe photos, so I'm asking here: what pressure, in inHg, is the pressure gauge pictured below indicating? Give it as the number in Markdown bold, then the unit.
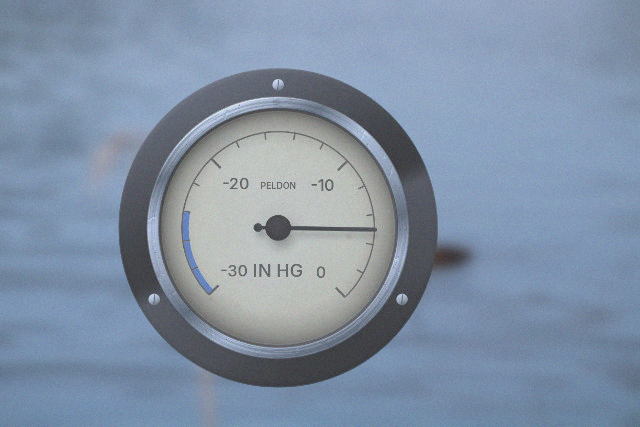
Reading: **-5** inHg
